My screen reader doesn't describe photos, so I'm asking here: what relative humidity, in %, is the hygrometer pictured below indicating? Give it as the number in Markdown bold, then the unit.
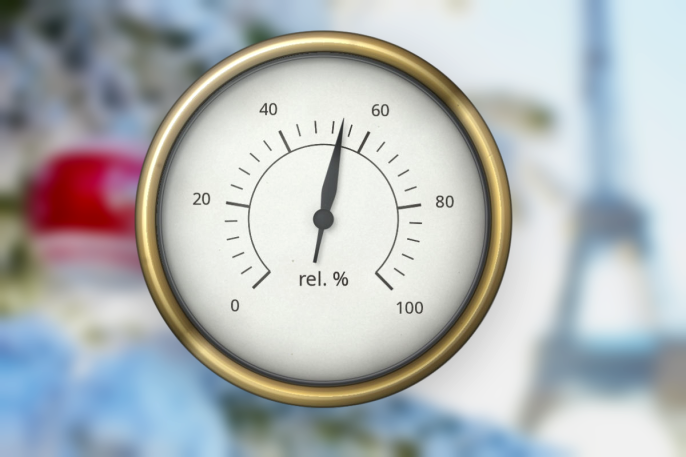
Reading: **54** %
